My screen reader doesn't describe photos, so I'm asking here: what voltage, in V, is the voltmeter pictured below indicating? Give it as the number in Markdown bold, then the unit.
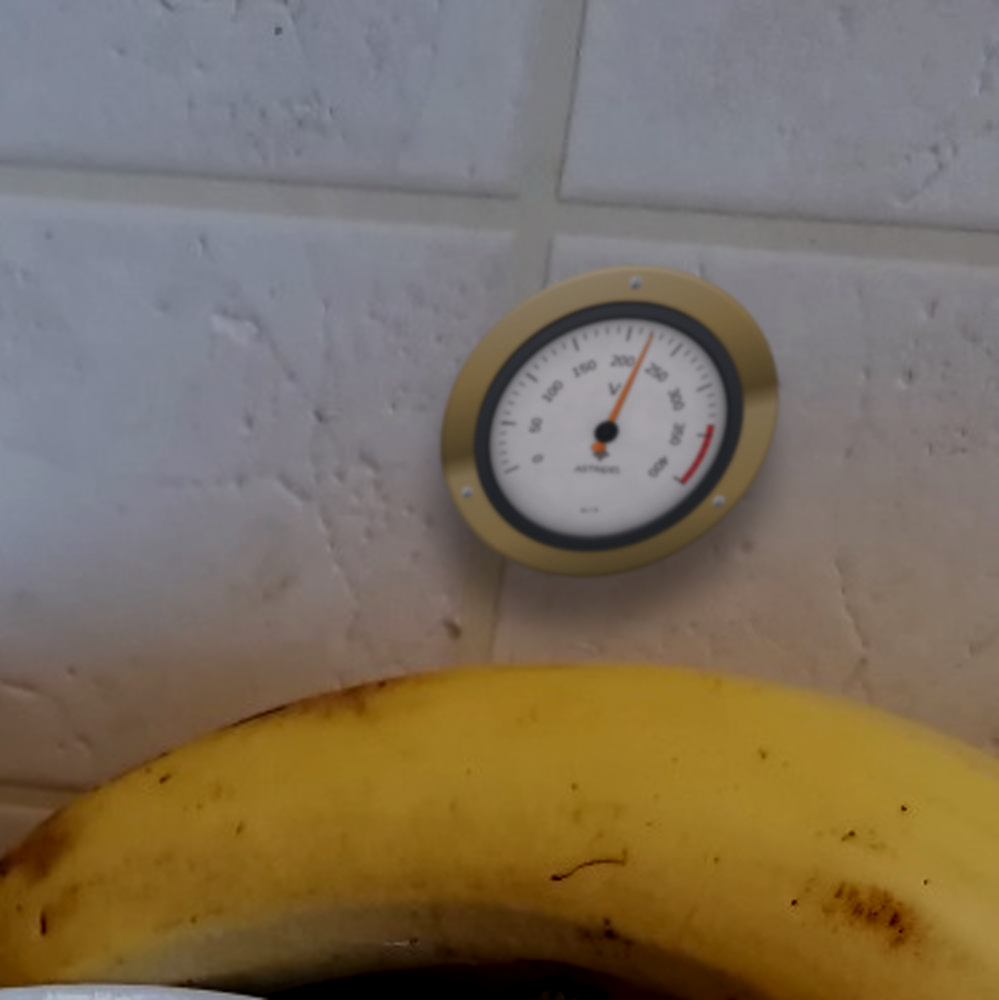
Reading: **220** V
